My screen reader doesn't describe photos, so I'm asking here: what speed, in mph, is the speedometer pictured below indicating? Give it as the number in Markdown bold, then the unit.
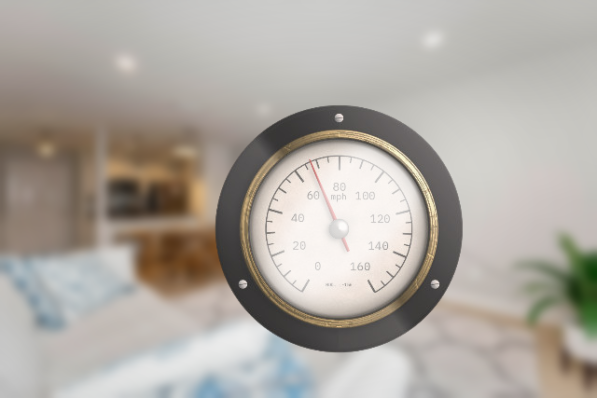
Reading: **67.5** mph
